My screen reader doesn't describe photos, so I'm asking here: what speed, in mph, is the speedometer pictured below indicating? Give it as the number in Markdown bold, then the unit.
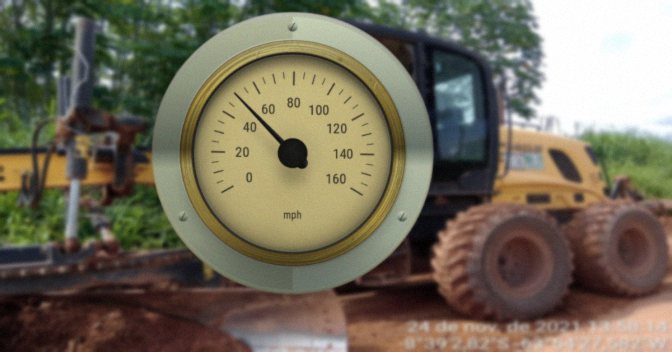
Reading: **50** mph
